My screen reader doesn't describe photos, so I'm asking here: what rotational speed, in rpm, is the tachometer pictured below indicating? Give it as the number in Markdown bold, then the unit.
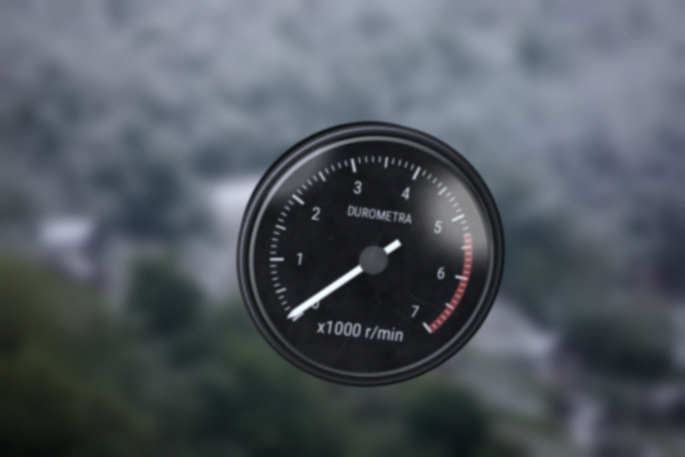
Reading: **100** rpm
